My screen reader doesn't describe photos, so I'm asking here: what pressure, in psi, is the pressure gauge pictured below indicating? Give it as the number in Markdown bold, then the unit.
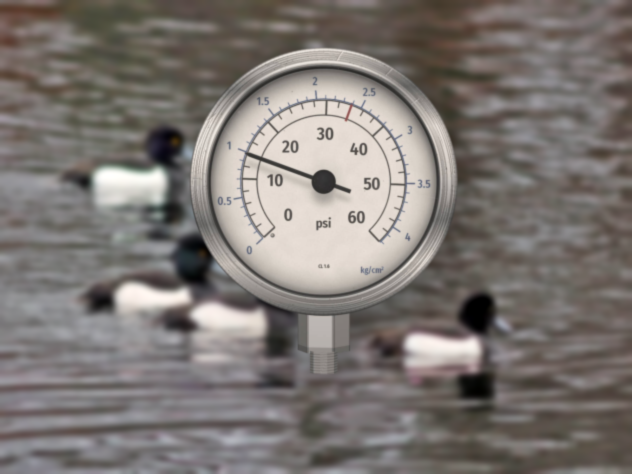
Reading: **14** psi
